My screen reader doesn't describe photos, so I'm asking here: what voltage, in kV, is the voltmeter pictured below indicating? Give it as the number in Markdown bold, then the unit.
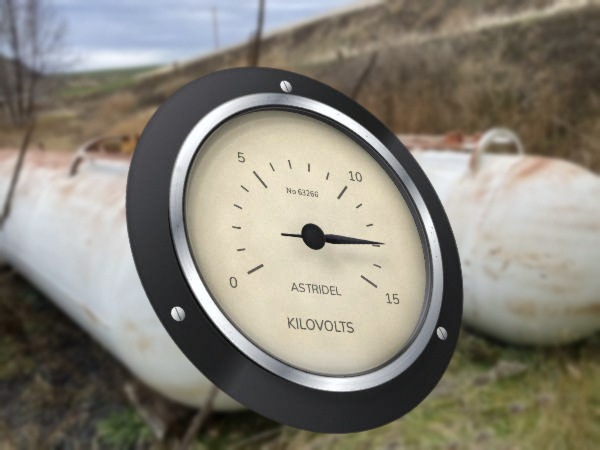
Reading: **13** kV
